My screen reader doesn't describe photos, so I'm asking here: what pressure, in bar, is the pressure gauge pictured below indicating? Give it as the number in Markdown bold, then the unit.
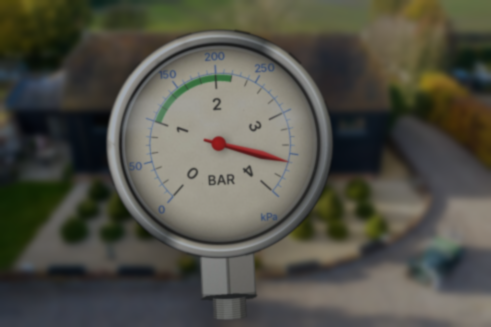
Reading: **3.6** bar
